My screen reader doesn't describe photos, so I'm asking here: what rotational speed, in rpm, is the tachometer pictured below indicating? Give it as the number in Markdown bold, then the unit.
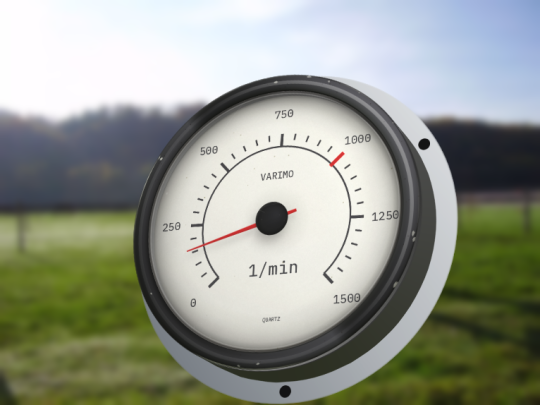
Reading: **150** rpm
